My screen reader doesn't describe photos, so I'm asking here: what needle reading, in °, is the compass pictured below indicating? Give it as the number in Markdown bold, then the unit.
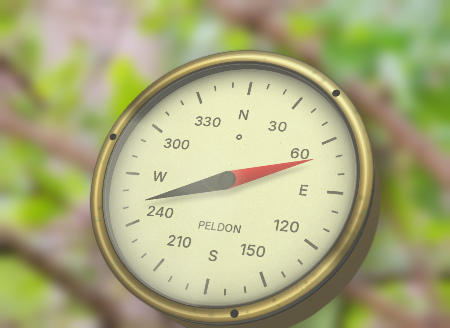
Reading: **70** °
